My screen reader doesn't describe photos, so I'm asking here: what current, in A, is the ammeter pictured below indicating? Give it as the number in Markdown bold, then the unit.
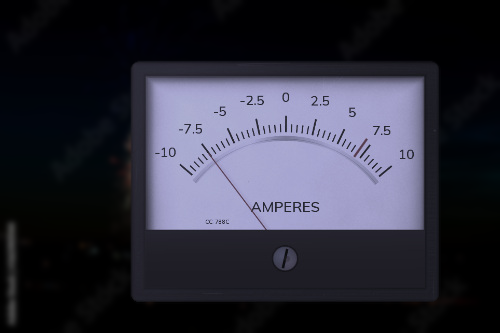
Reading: **-7.5** A
